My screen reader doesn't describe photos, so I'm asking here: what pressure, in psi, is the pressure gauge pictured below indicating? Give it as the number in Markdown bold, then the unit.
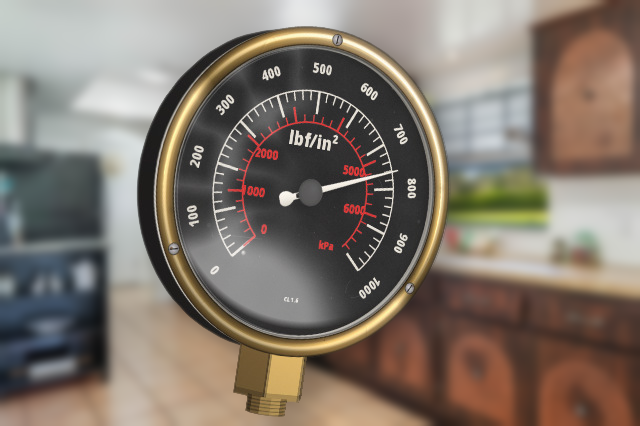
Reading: **760** psi
